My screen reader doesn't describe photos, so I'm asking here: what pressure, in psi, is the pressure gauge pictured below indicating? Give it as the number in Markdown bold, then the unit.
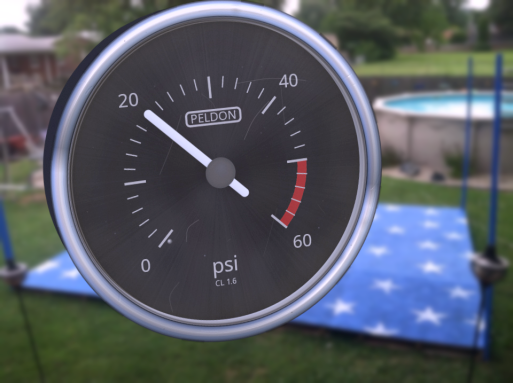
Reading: **20** psi
